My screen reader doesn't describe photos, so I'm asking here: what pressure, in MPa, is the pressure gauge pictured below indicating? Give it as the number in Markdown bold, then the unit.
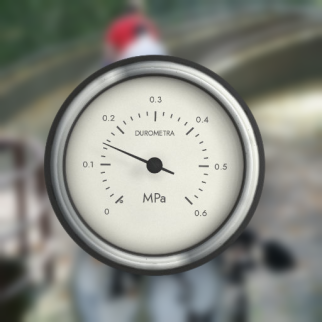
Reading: **0.15** MPa
